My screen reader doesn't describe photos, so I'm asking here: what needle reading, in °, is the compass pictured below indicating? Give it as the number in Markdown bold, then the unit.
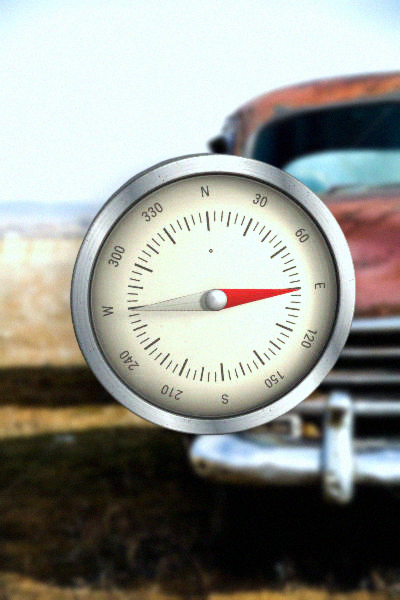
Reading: **90** °
